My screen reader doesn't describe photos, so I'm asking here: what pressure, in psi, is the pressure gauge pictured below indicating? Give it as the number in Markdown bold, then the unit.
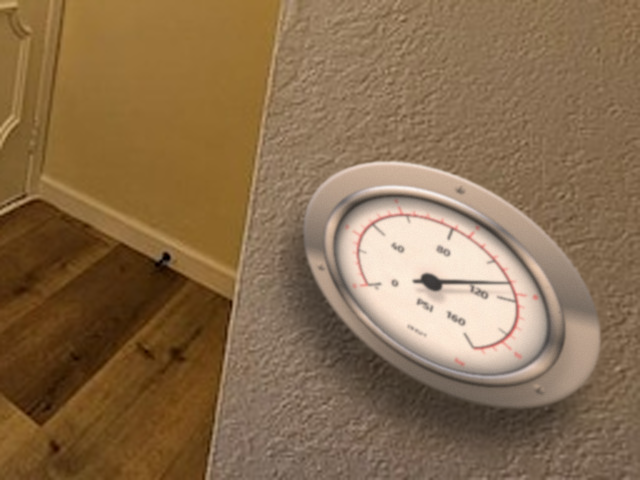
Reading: **110** psi
